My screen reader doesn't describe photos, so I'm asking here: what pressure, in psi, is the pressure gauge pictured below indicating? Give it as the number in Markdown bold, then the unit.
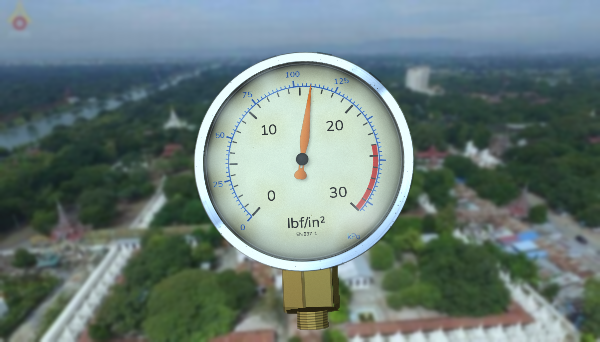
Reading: **16** psi
